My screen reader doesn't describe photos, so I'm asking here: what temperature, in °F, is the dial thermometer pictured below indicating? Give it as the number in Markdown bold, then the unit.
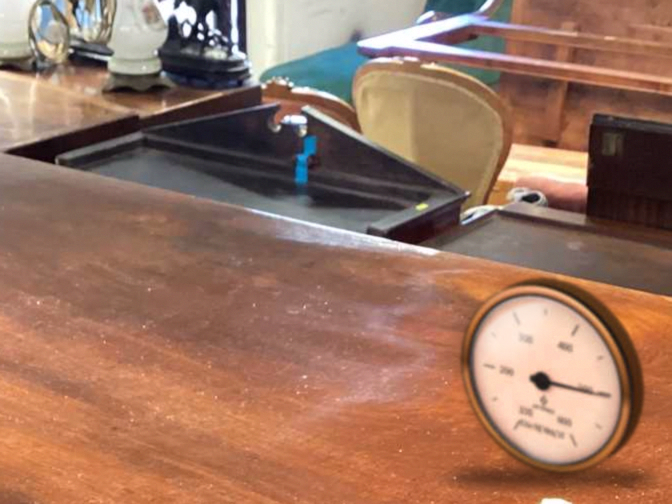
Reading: **500** °F
